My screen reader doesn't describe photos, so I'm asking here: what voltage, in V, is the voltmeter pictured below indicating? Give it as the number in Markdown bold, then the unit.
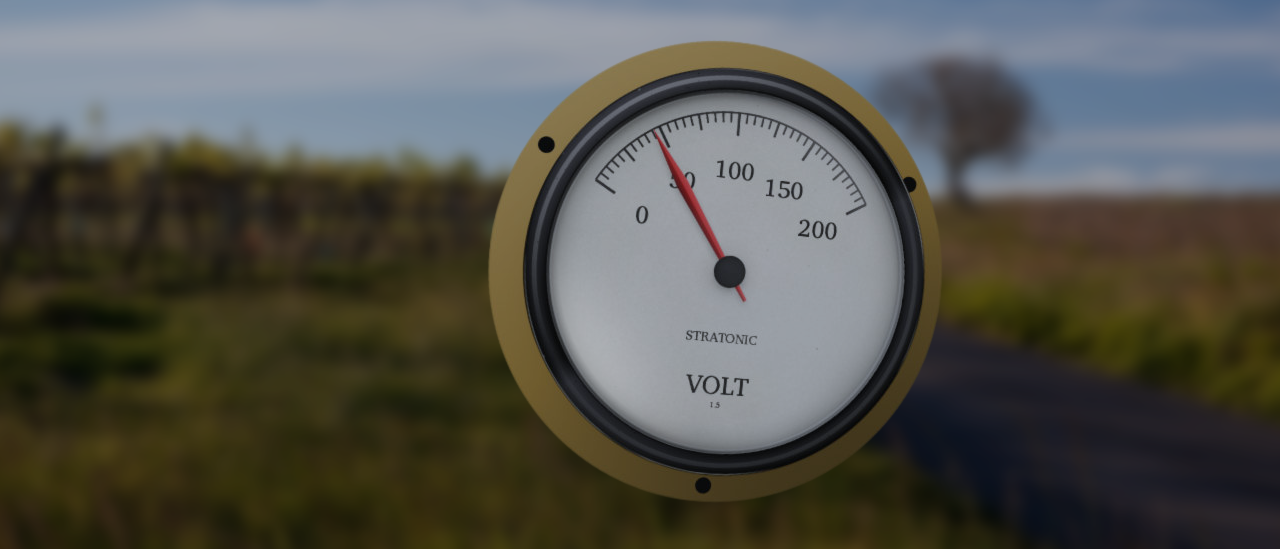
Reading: **45** V
